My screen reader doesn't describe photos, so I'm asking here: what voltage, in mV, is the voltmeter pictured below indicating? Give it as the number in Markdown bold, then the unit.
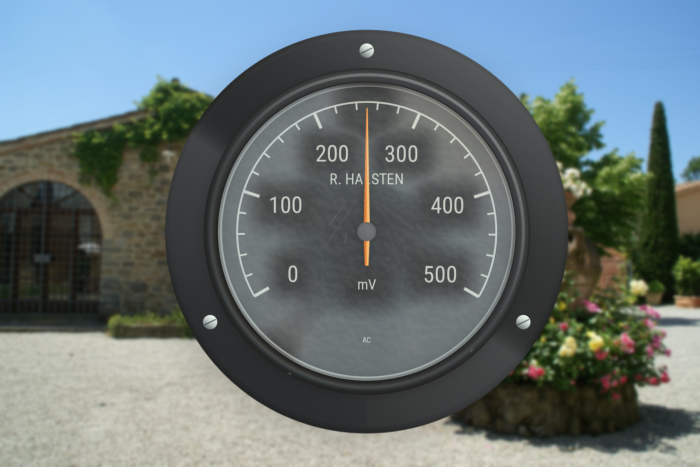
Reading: **250** mV
